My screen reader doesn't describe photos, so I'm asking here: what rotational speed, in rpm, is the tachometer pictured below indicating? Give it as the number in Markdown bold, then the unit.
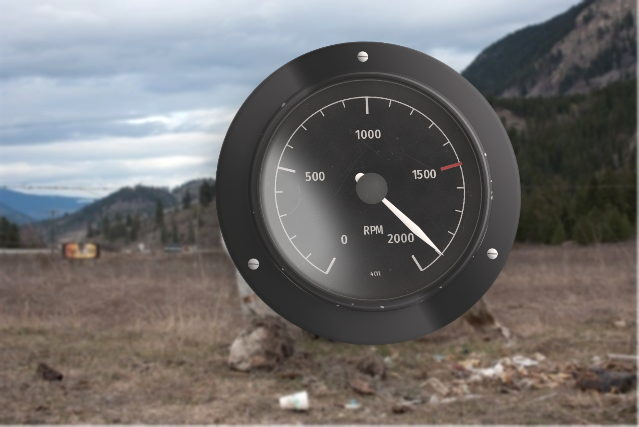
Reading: **1900** rpm
